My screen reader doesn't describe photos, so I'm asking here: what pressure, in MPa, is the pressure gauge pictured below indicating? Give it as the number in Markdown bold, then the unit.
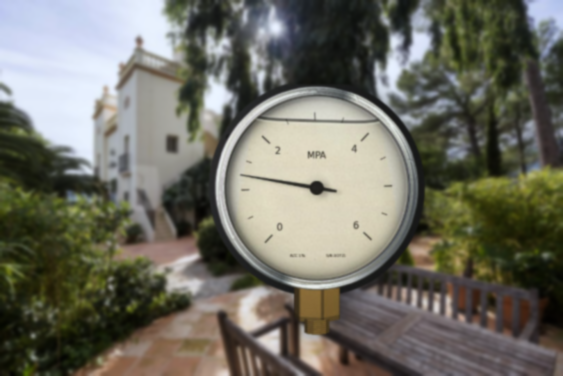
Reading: **1.25** MPa
